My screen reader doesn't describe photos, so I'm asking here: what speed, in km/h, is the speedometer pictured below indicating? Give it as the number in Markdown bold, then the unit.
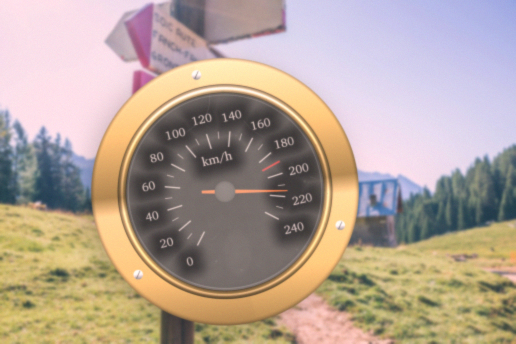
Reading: **215** km/h
